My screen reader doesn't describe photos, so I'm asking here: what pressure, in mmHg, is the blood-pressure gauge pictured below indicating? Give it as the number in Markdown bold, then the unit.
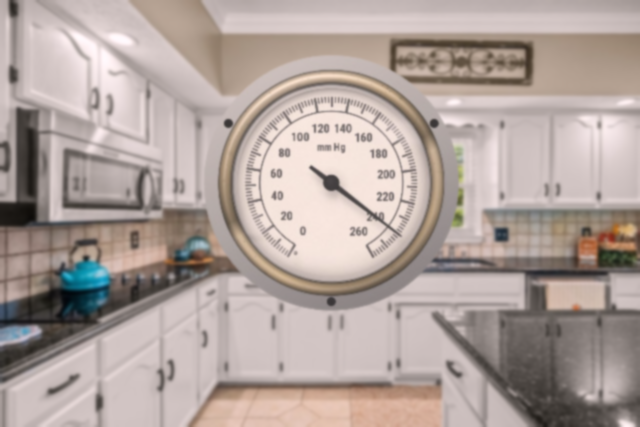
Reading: **240** mmHg
